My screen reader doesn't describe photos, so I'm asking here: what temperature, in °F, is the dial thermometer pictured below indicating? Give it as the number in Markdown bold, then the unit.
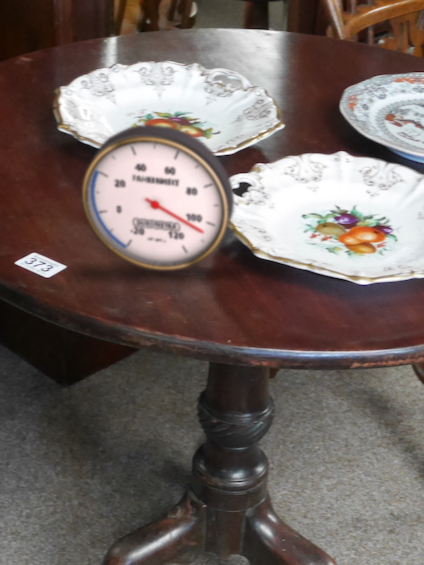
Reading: **105** °F
